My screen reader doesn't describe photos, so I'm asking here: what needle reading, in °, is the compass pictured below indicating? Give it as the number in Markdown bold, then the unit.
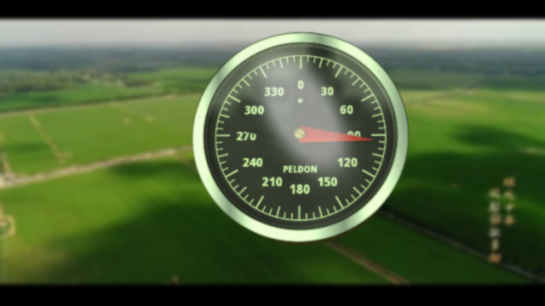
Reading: **95** °
